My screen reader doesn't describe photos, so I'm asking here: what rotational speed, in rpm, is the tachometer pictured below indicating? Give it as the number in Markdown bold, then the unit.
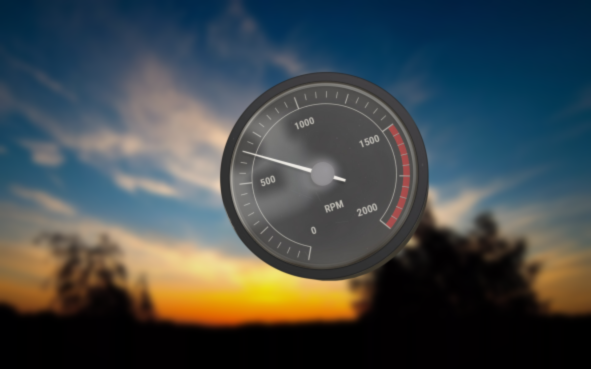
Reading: **650** rpm
